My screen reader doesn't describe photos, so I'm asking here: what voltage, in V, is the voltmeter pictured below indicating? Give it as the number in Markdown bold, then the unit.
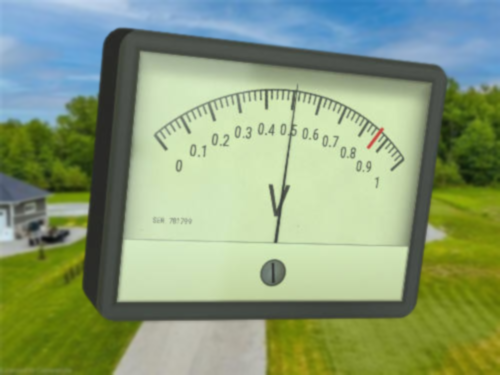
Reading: **0.5** V
